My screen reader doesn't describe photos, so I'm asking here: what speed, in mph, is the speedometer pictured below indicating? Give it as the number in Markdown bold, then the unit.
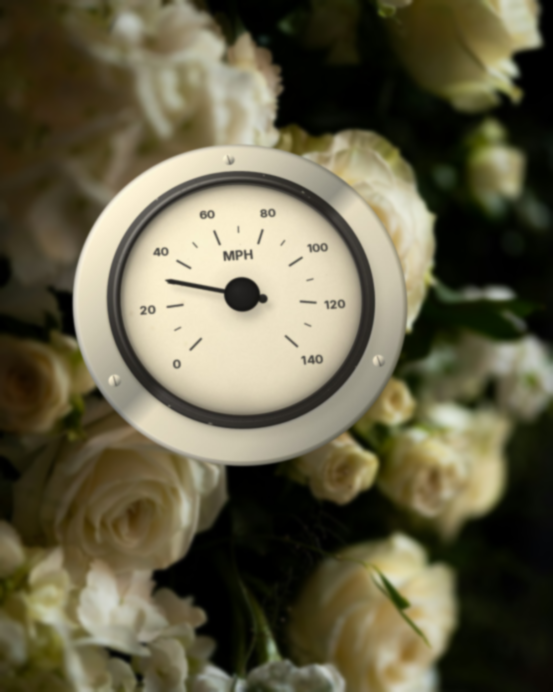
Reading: **30** mph
